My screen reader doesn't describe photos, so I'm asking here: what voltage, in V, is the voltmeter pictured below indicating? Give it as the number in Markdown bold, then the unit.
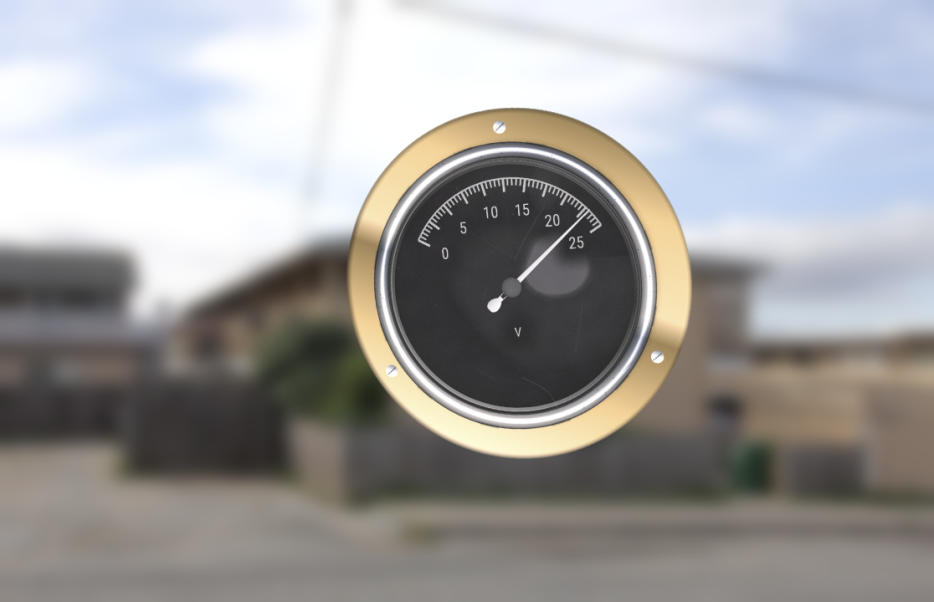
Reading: **23** V
